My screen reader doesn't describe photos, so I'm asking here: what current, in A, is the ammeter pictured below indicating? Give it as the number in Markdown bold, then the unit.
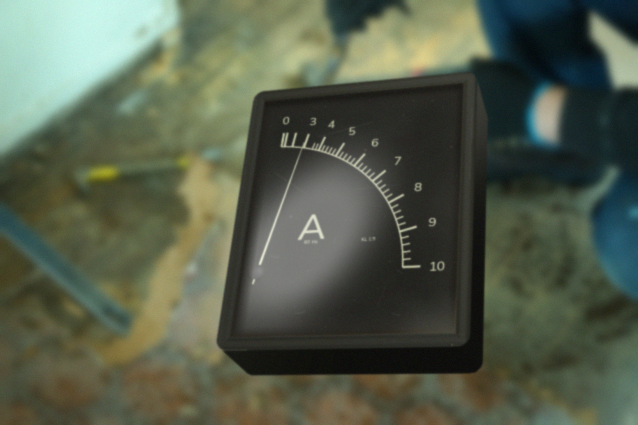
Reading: **3** A
